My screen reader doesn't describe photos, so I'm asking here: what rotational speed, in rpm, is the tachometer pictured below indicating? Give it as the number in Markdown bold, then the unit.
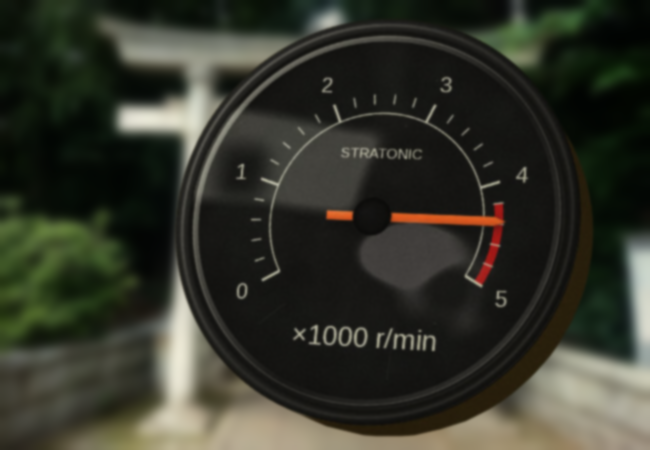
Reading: **4400** rpm
